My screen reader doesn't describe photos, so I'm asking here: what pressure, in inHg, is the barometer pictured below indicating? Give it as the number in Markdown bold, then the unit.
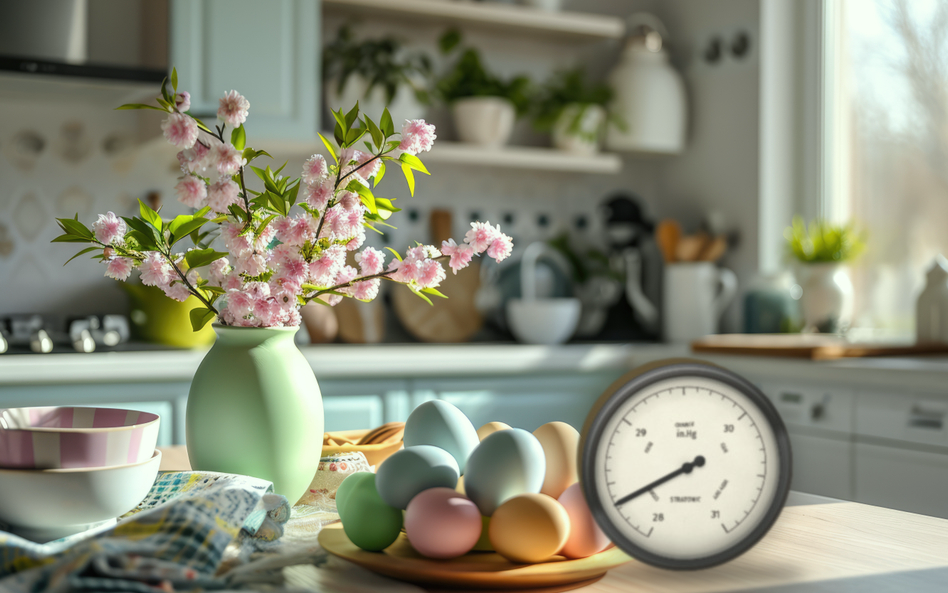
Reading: **28.35** inHg
